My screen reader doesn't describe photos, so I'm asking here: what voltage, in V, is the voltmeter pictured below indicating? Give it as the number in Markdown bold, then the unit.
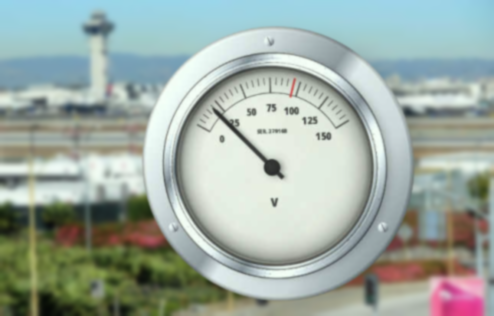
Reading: **20** V
